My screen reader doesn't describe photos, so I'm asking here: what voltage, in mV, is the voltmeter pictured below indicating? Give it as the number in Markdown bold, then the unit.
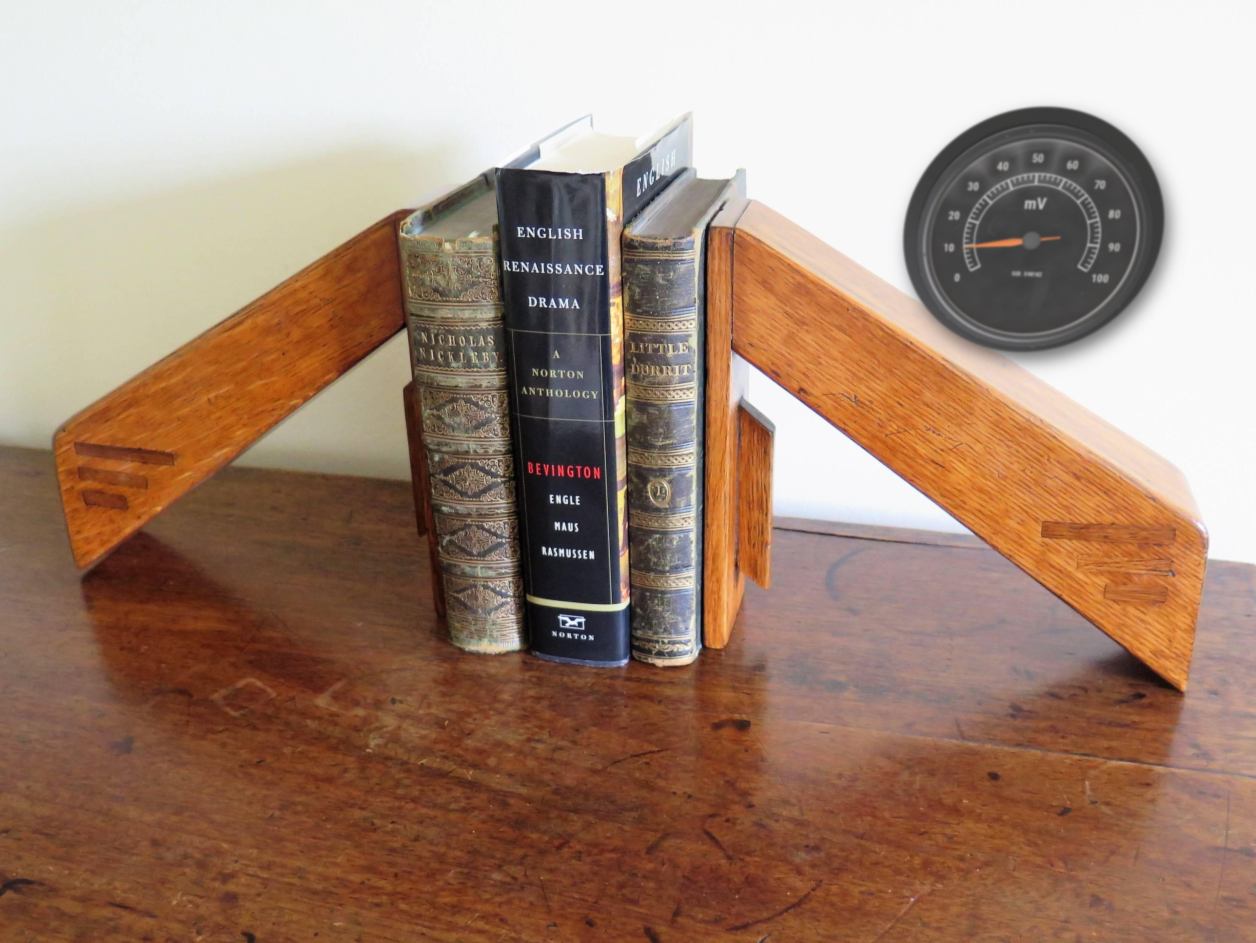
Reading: **10** mV
